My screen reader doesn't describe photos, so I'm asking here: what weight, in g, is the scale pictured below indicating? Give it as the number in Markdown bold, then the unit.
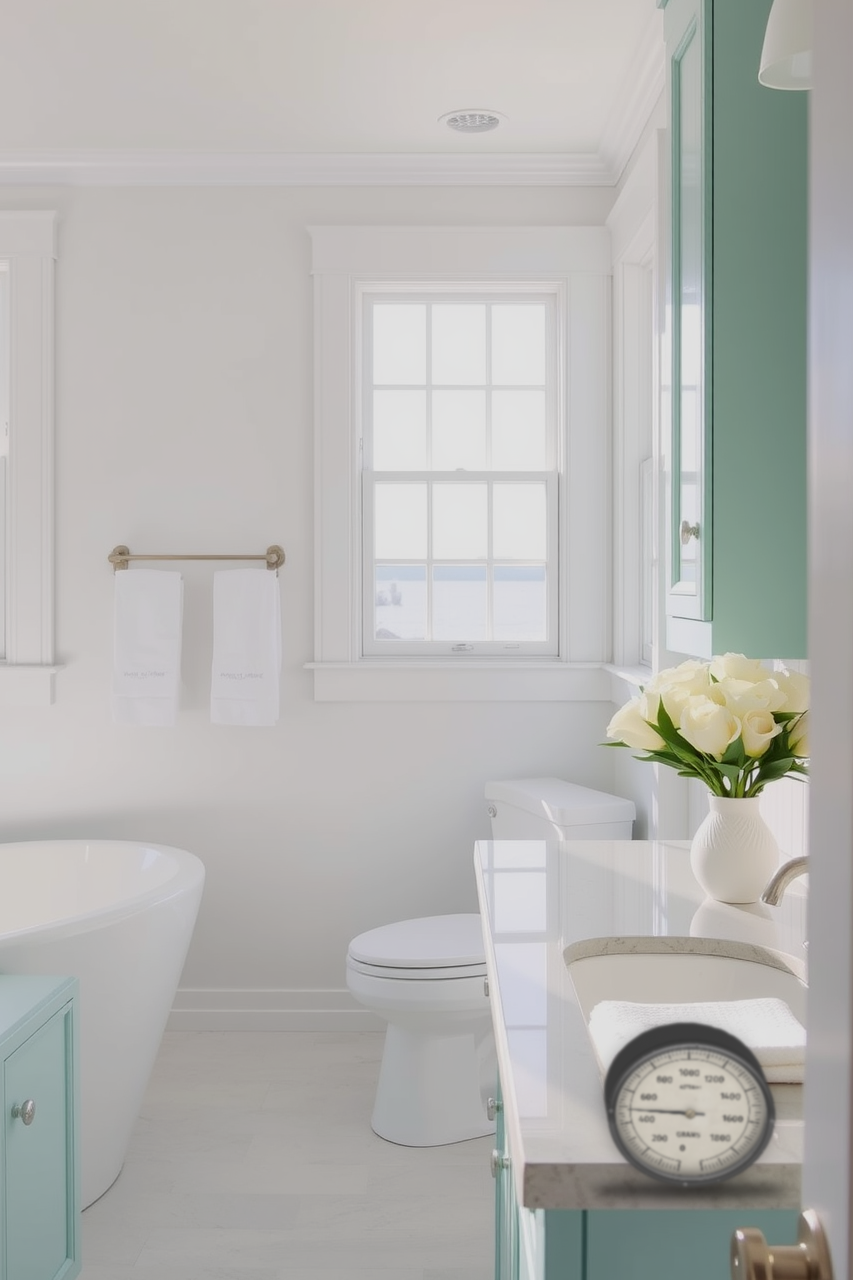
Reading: **500** g
